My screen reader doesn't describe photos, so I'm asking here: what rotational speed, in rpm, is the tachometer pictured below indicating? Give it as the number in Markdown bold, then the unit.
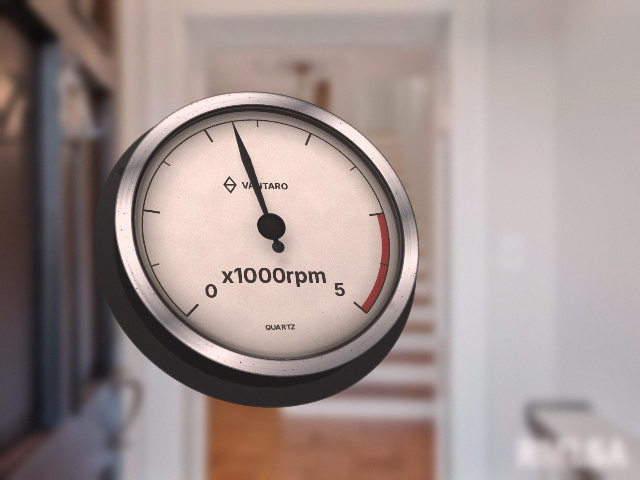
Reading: **2250** rpm
